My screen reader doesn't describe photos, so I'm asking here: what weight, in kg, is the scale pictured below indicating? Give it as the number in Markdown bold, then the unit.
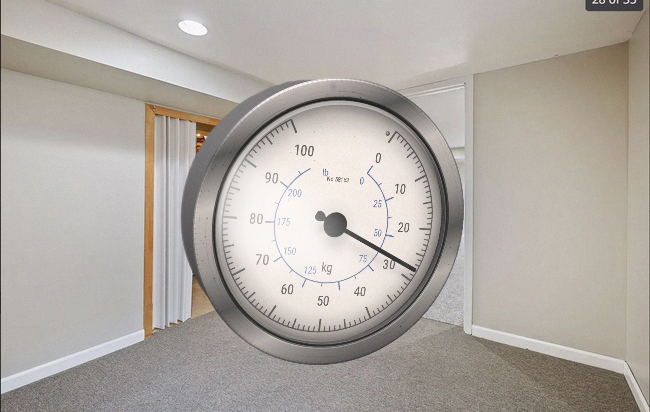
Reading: **28** kg
